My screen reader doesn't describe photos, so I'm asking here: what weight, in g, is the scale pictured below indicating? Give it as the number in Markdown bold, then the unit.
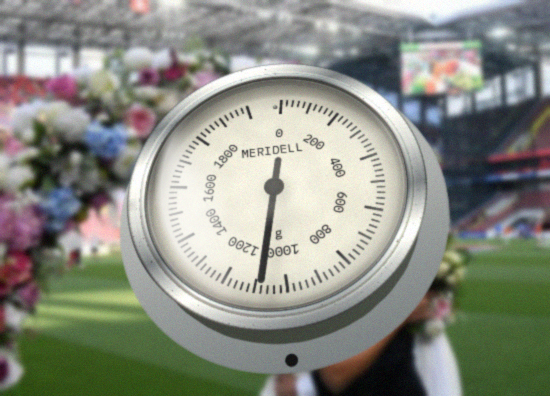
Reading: **1080** g
